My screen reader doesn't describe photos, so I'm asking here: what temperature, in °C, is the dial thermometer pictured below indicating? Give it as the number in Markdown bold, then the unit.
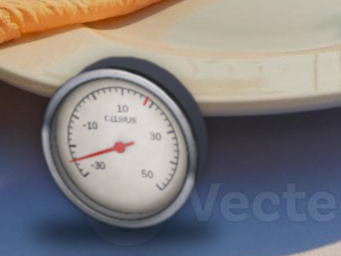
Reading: **-24** °C
